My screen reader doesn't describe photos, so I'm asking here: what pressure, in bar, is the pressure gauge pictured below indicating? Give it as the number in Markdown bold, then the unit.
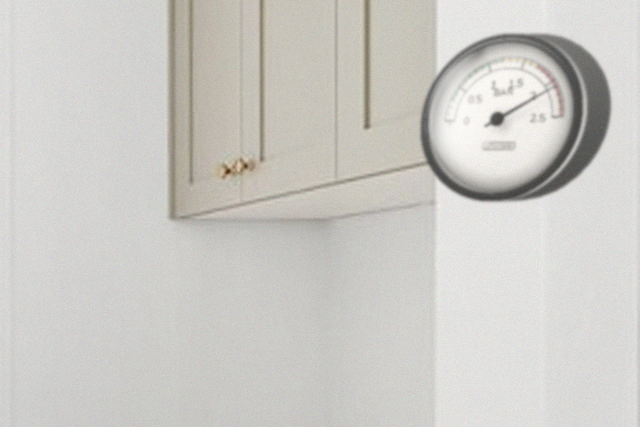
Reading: **2.1** bar
